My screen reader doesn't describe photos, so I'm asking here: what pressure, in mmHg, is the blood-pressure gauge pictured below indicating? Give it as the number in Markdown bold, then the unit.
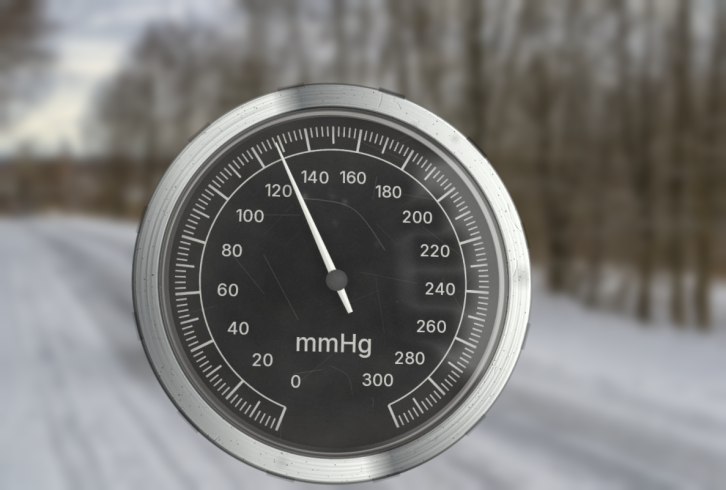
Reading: **128** mmHg
